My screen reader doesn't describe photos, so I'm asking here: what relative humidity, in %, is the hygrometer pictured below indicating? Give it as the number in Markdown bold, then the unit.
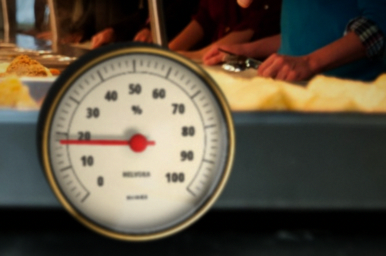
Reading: **18** %
